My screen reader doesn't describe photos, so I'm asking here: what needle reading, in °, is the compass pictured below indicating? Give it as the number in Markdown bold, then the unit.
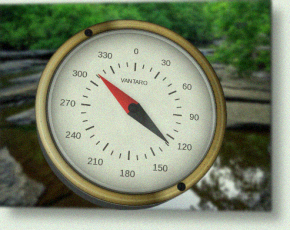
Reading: **310** °
